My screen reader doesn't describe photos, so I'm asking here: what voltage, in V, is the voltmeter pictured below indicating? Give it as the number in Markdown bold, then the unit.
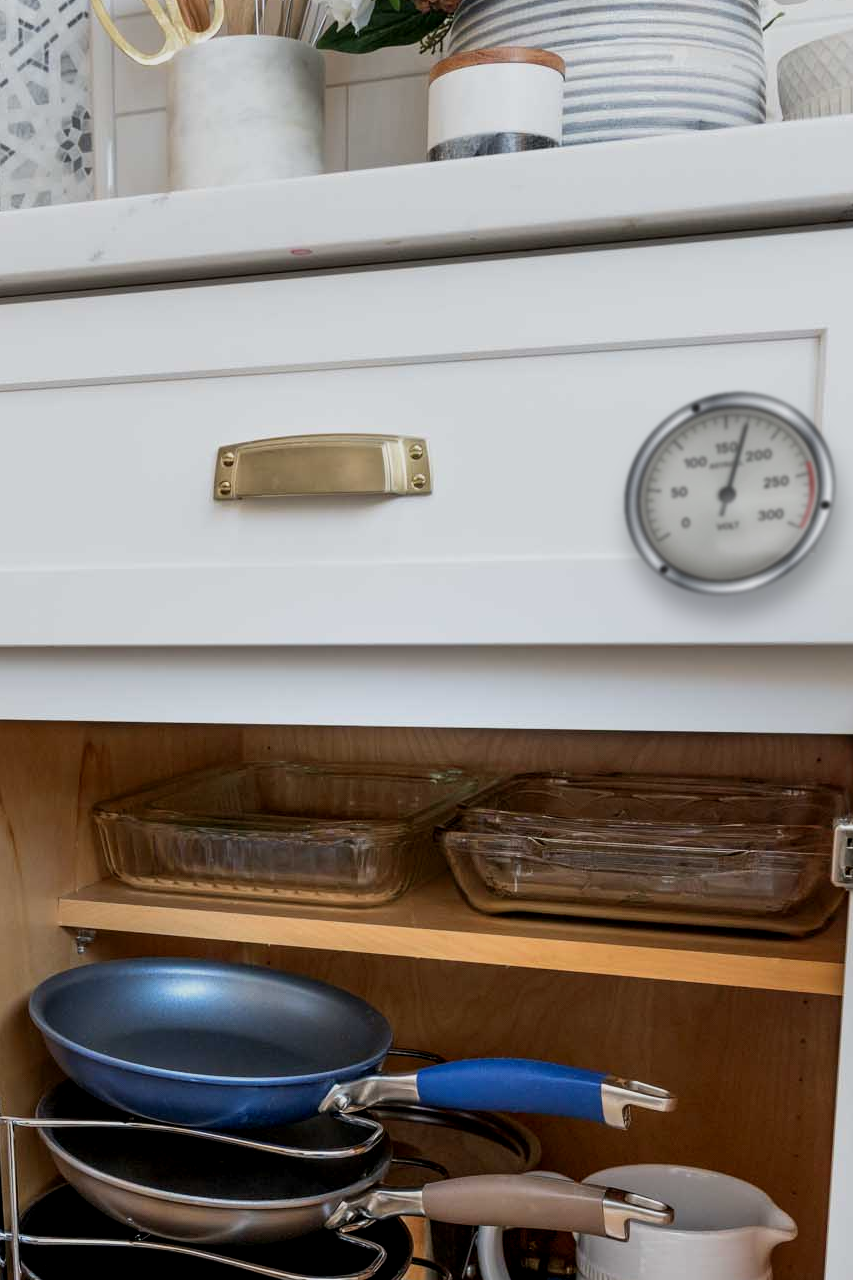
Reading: **170** V
